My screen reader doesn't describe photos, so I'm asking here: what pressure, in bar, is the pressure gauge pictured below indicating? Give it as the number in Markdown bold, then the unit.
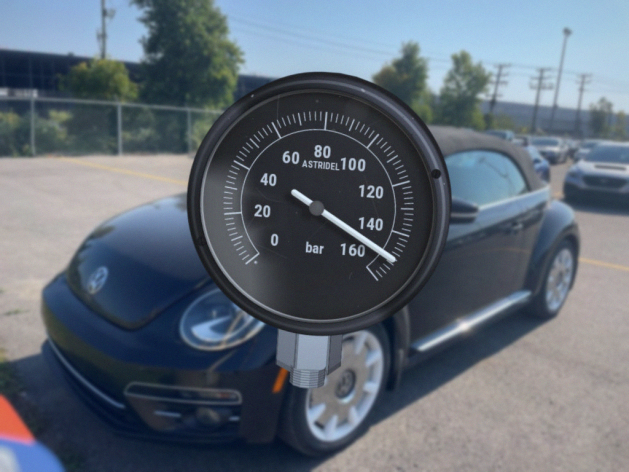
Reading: **150** bar
